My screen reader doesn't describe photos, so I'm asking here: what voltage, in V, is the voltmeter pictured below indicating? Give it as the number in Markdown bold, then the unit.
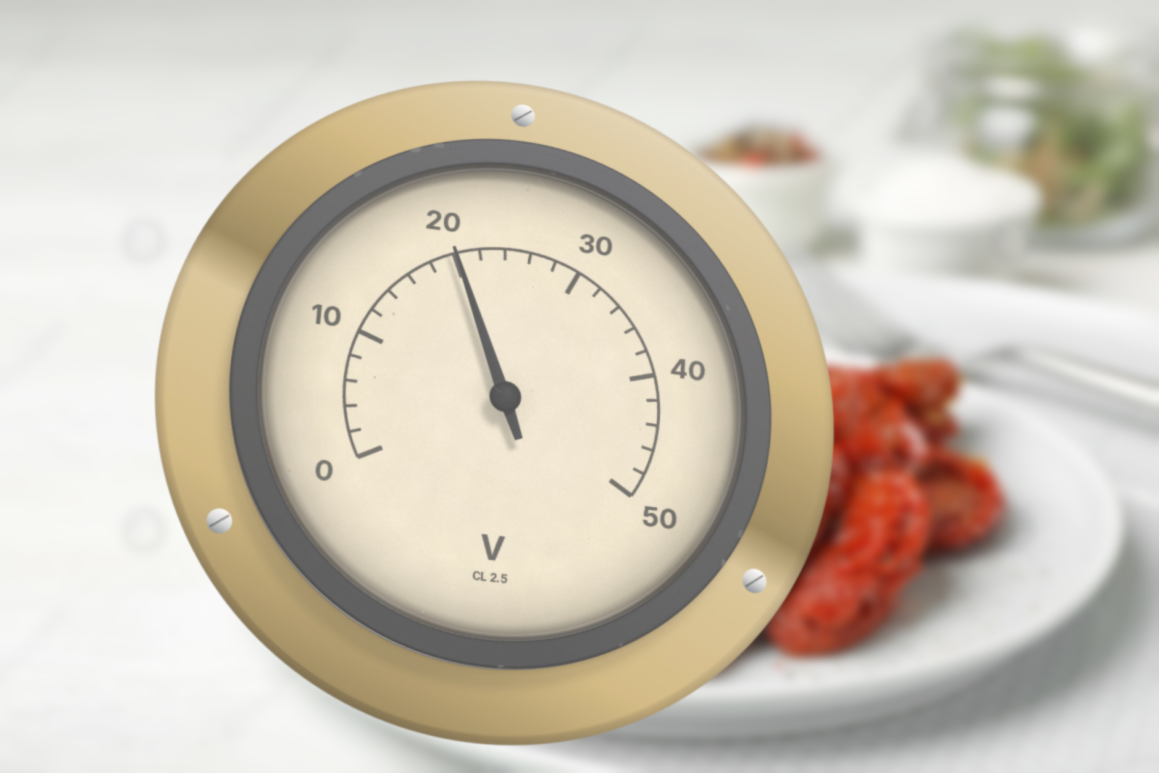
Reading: **20** V
